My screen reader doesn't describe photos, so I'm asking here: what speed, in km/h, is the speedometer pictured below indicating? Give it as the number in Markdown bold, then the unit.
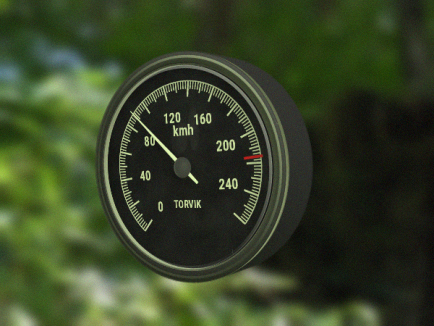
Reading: **90** km/h
